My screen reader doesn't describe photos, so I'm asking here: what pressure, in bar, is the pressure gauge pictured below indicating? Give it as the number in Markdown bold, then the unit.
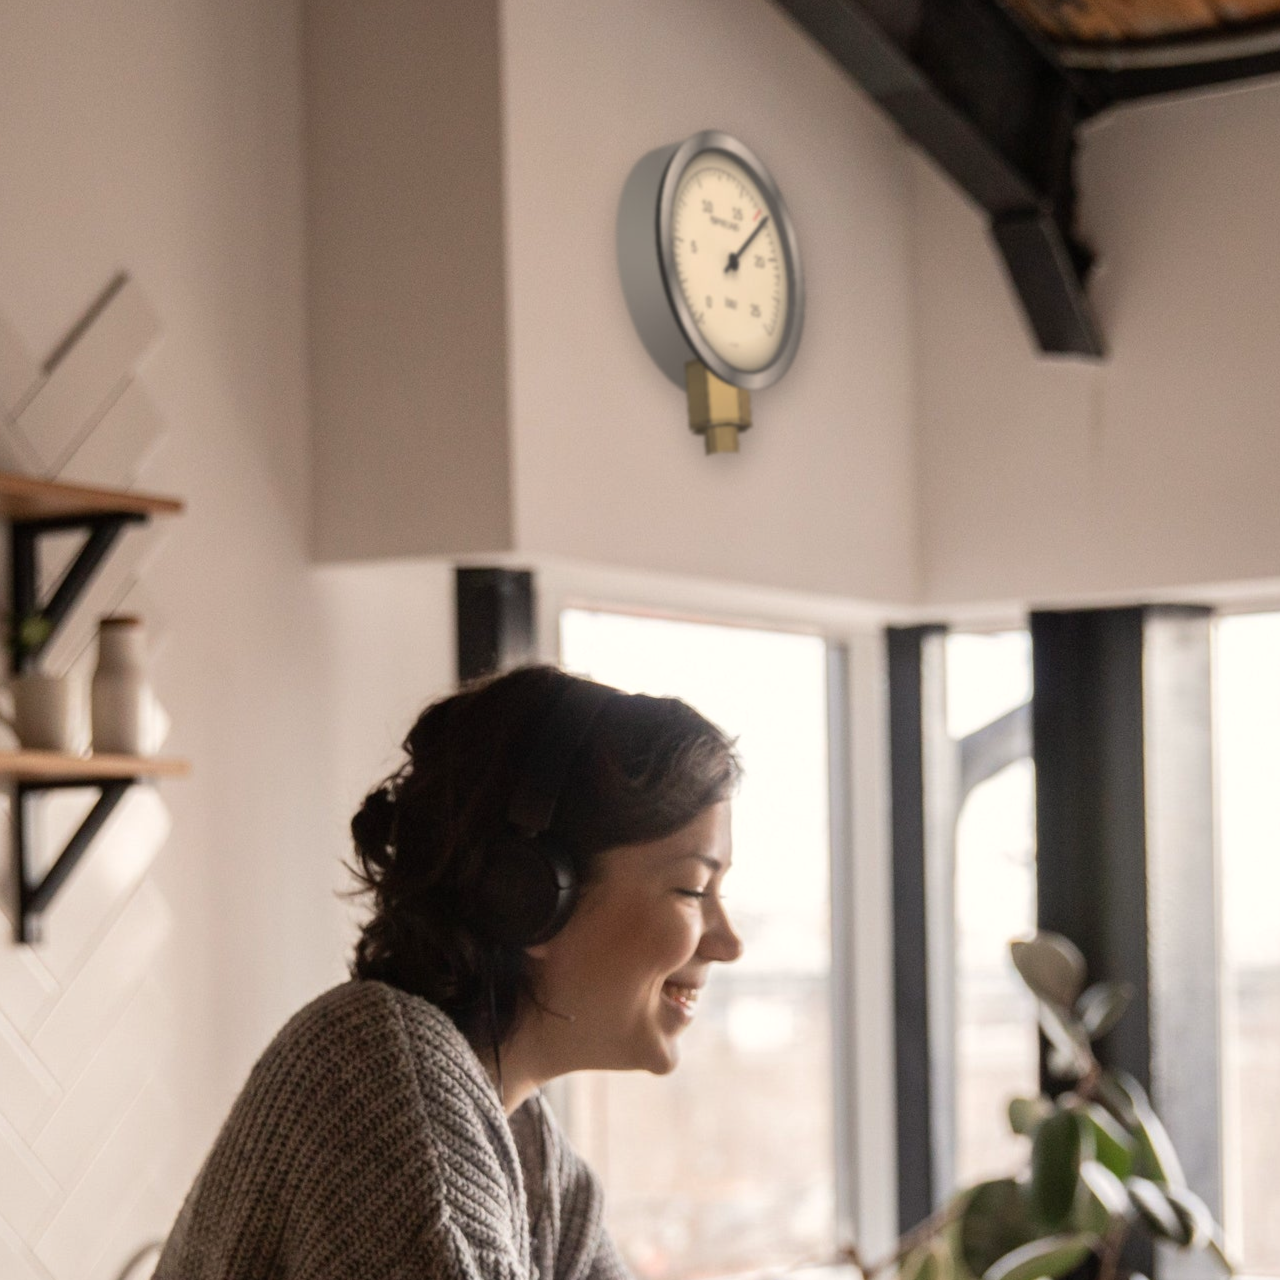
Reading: **17.5** bar
